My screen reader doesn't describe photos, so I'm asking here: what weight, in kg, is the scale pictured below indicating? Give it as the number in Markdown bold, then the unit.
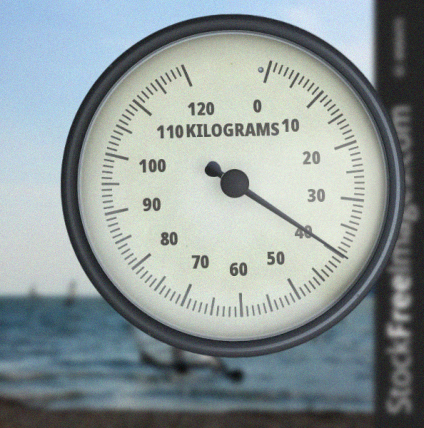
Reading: **40** kg
